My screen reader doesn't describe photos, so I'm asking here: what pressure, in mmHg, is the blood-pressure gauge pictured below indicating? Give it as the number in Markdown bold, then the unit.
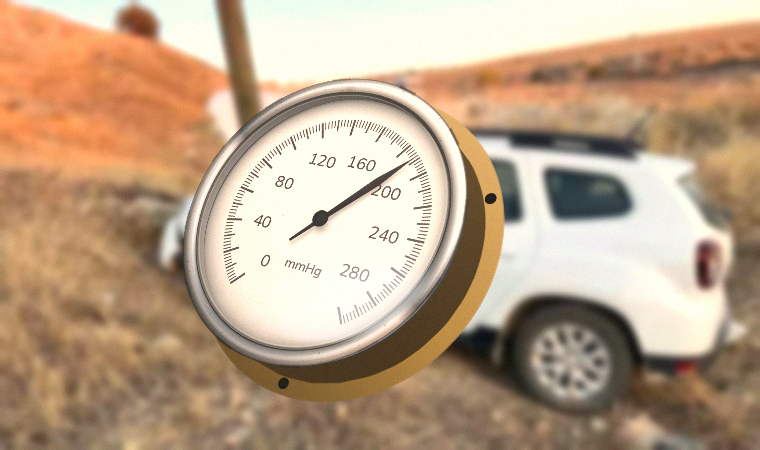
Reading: **190** mmHg
